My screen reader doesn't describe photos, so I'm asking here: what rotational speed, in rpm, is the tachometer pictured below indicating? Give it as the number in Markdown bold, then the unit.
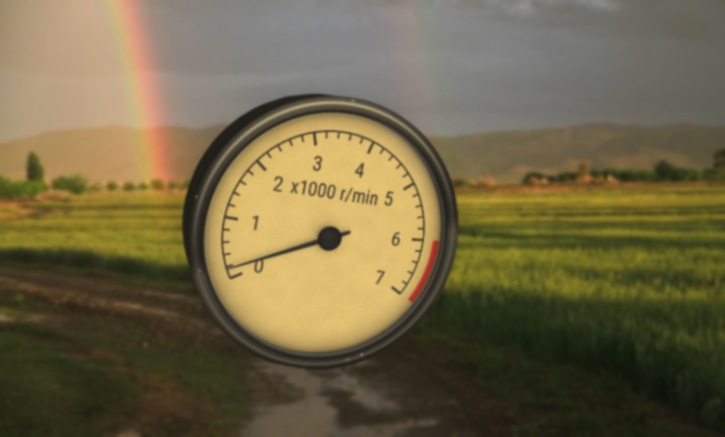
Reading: **200** rpm
